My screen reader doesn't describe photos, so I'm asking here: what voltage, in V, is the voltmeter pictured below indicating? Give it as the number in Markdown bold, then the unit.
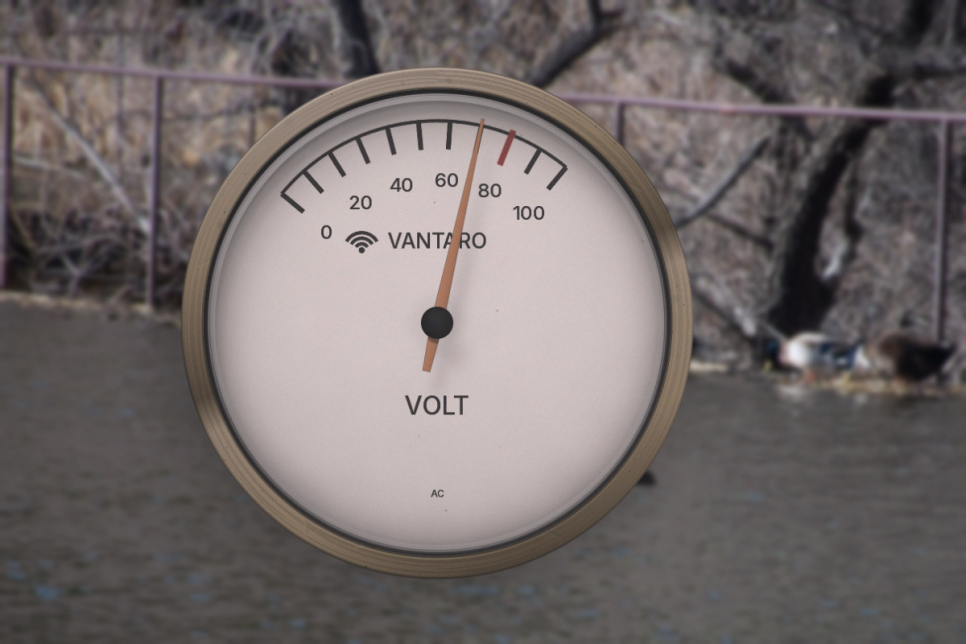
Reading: **70** V
